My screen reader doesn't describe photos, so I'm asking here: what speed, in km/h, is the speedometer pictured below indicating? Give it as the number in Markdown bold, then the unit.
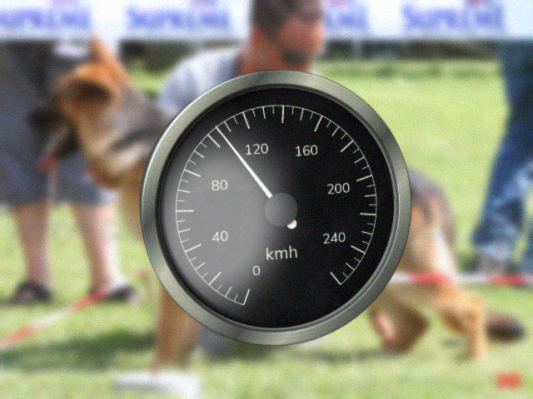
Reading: **105** km/h
